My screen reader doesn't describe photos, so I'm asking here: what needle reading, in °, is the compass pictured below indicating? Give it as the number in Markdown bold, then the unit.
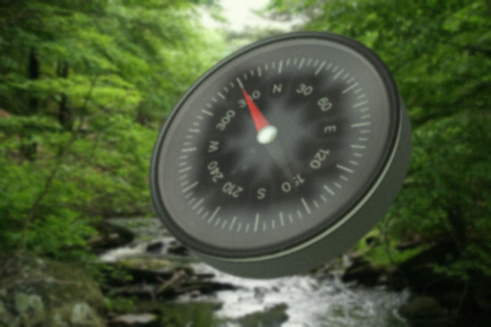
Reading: **330** °
